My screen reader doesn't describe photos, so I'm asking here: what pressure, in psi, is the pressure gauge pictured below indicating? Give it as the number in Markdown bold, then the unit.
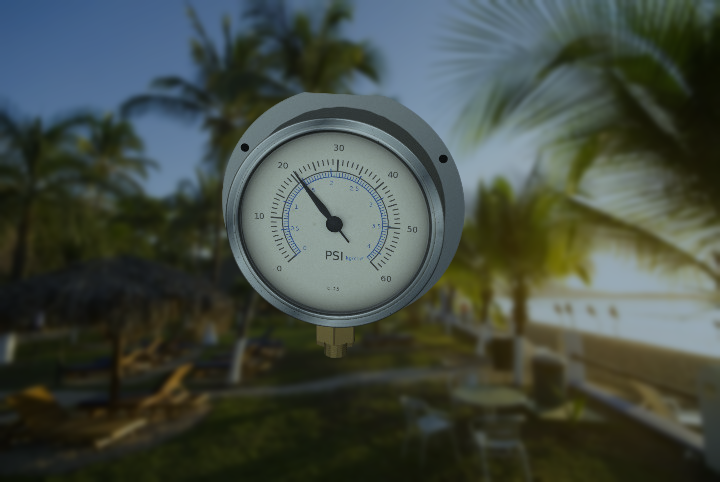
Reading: **21** psi
